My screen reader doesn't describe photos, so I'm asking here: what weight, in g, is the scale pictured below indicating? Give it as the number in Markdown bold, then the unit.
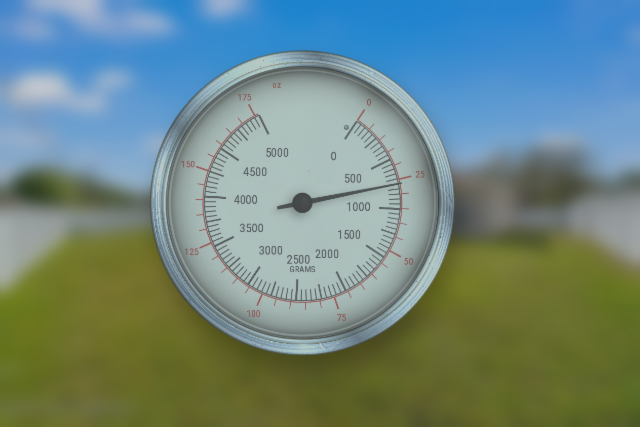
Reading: **750** g
